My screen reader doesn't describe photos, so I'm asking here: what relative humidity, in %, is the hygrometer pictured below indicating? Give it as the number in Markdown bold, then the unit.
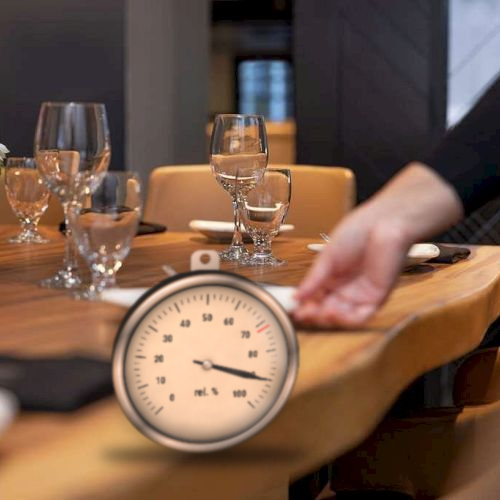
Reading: **90** %
